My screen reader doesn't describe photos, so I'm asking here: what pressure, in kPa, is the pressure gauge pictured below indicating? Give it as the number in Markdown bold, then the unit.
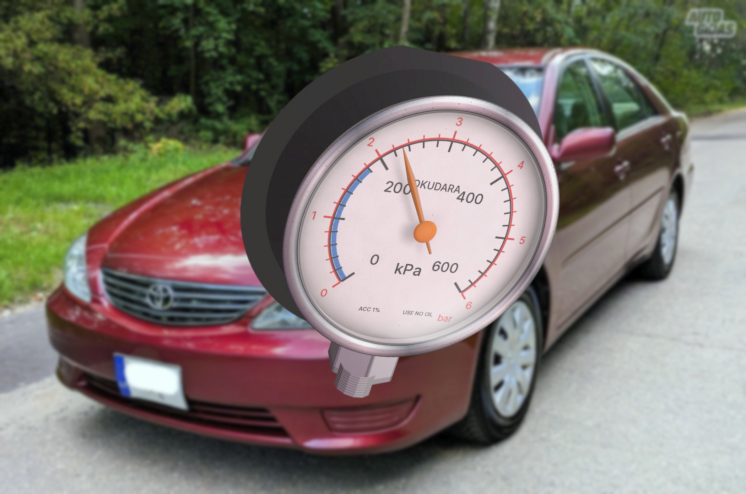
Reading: **230** kPa
